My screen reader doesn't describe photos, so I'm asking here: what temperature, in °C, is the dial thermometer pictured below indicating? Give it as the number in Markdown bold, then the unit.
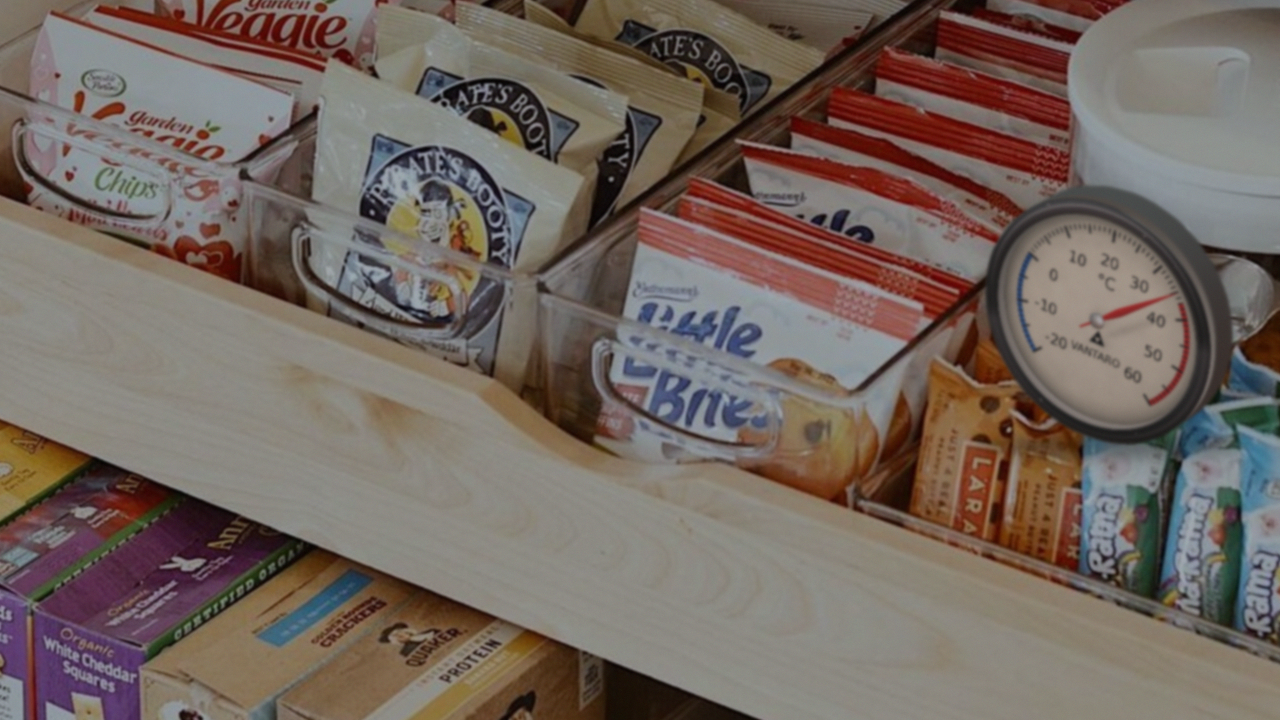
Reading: **35** °C
